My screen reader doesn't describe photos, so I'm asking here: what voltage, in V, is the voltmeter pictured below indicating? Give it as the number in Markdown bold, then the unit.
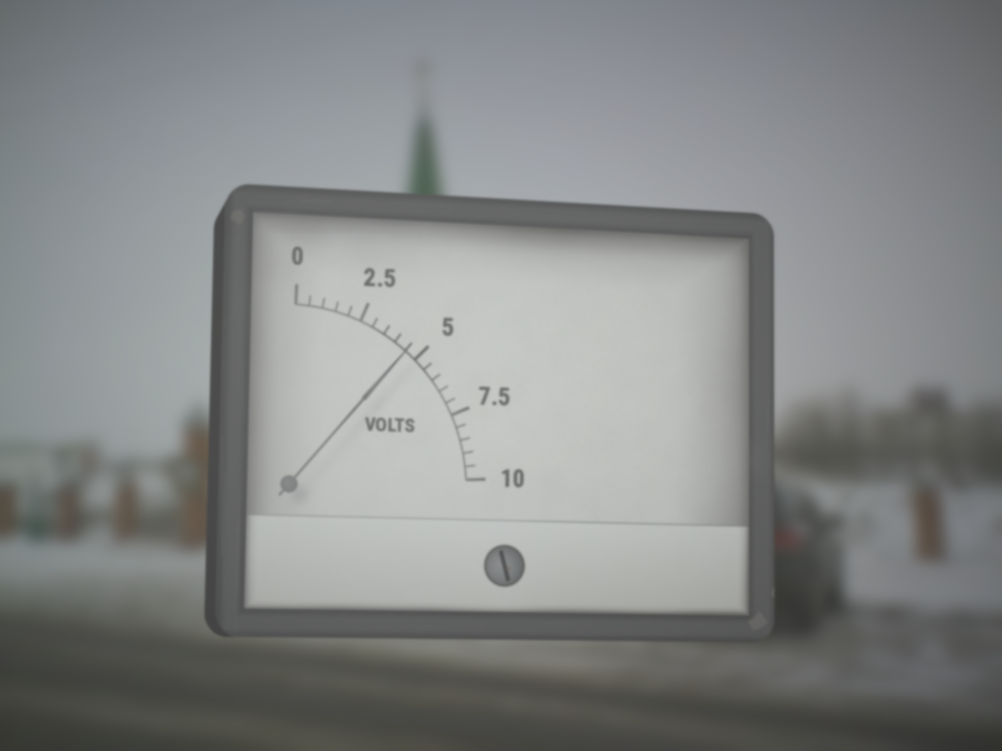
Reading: **4.5** V
